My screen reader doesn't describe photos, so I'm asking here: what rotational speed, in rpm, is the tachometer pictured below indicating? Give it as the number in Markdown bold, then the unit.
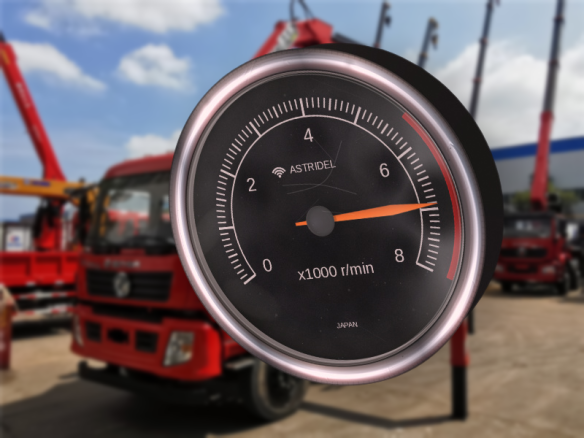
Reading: **6900** rpm
